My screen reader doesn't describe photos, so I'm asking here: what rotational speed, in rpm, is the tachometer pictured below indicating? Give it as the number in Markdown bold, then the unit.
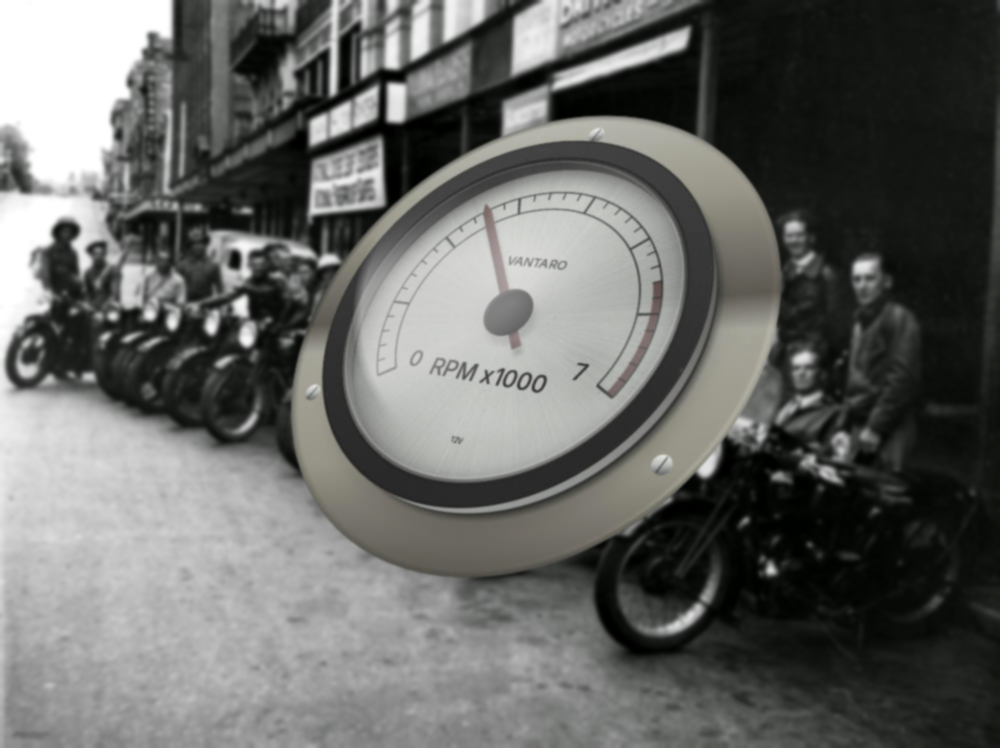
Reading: **2600** rpm
